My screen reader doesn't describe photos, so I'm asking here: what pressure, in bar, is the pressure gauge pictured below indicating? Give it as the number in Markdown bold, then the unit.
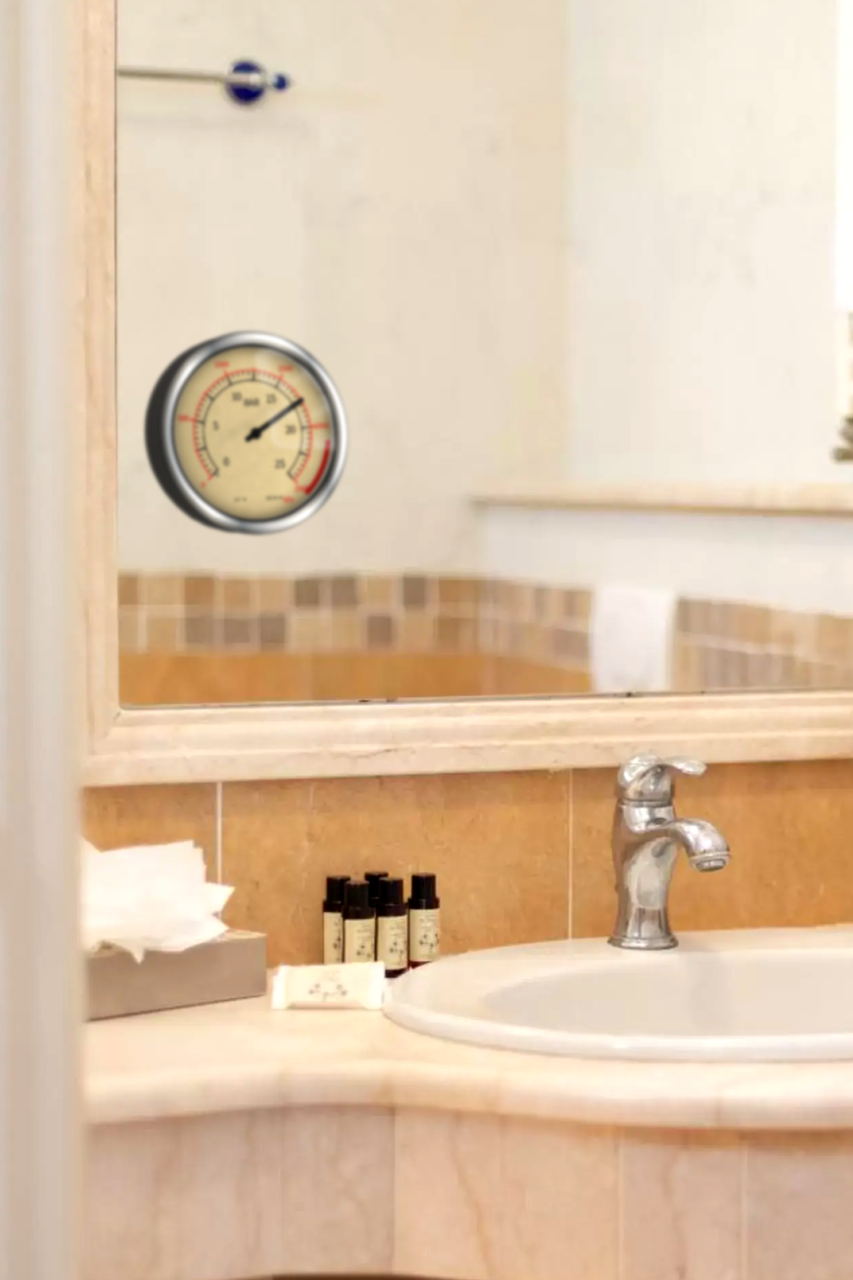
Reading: **17.5** bar
